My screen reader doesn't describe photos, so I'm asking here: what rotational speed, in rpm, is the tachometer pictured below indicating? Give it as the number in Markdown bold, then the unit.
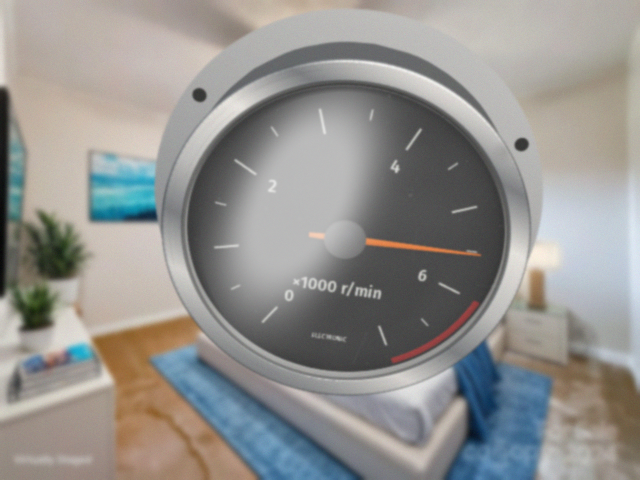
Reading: **5500** rpm
